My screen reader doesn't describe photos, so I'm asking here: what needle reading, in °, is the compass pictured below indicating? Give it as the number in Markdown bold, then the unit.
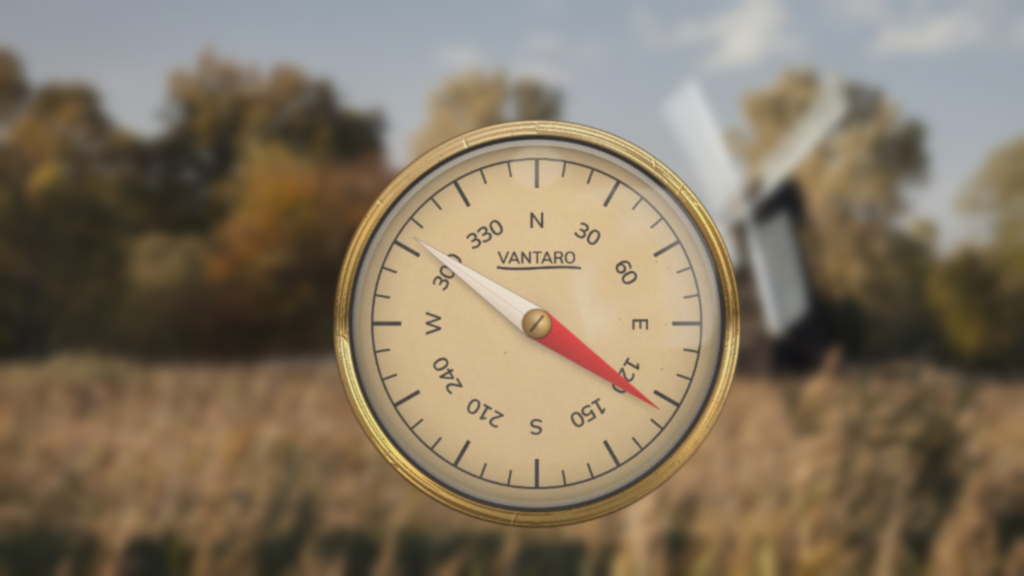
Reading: **125** °
